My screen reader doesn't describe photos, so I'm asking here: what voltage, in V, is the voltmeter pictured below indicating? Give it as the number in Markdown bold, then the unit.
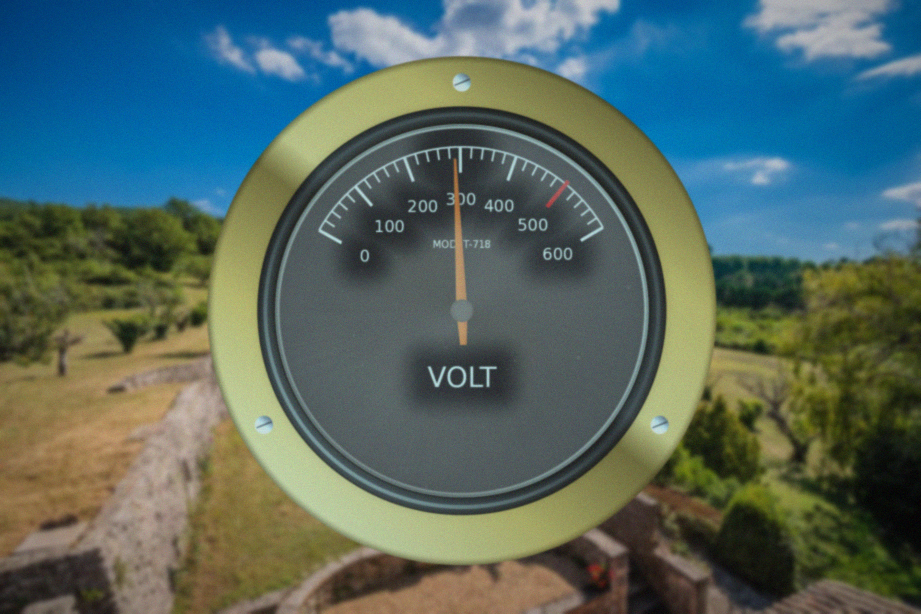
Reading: **290** V
